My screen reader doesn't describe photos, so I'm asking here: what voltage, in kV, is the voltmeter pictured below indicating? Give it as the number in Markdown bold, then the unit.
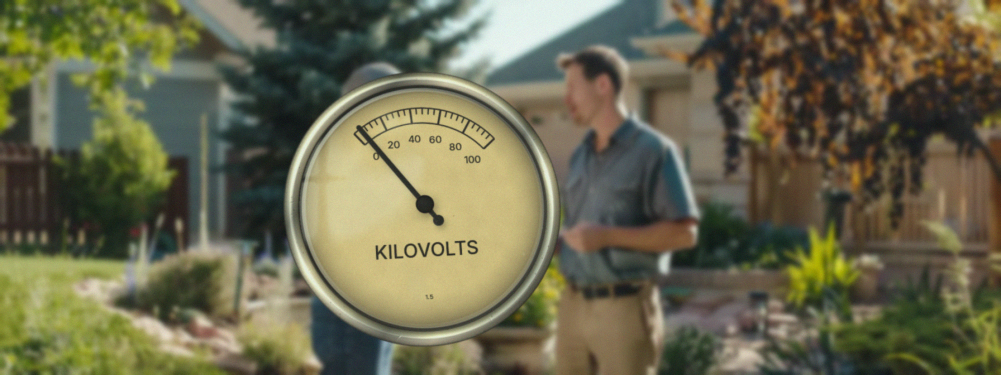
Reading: **4** kV
